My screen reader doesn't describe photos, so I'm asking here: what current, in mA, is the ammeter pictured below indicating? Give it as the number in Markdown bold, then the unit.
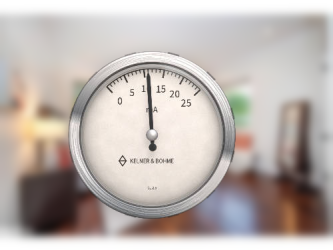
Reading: **11** mA
